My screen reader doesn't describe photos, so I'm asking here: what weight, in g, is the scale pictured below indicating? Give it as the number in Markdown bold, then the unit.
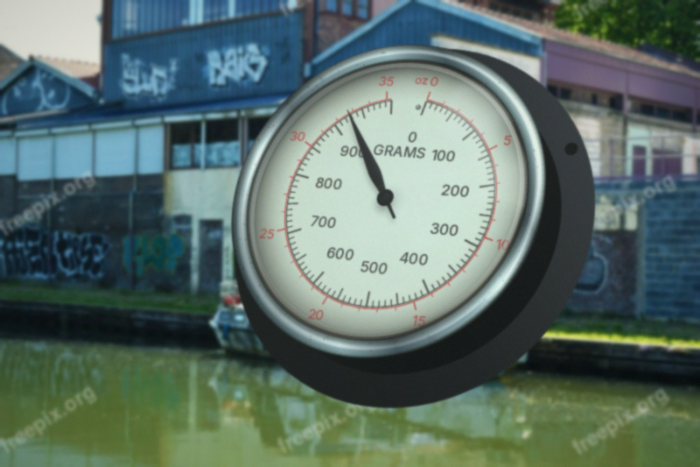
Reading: **930** g
